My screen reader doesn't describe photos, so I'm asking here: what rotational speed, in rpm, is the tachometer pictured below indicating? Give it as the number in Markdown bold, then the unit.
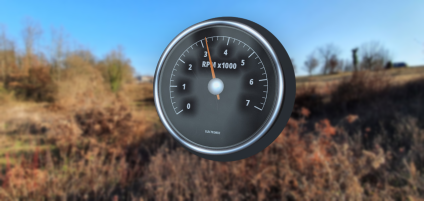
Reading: **3200** rpm
